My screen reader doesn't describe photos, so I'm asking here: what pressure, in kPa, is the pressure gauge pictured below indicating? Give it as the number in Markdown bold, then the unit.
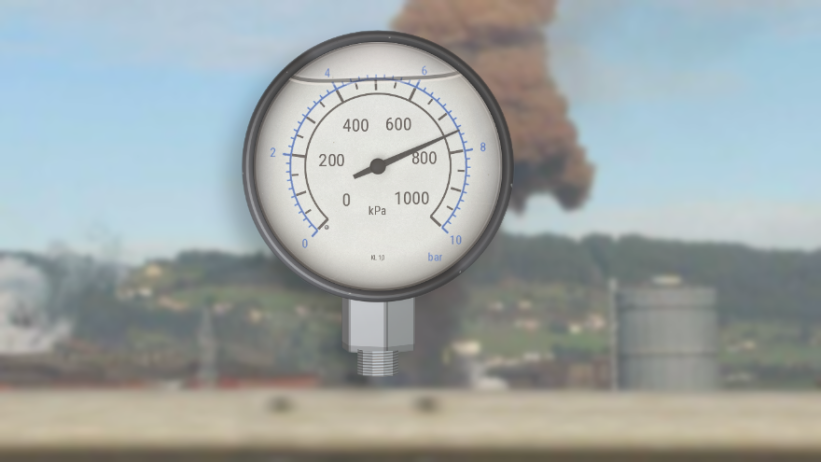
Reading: **750** kPa
